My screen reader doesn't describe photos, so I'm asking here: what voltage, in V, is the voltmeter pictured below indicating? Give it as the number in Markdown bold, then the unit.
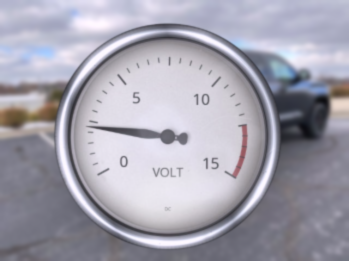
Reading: **2.25** V
